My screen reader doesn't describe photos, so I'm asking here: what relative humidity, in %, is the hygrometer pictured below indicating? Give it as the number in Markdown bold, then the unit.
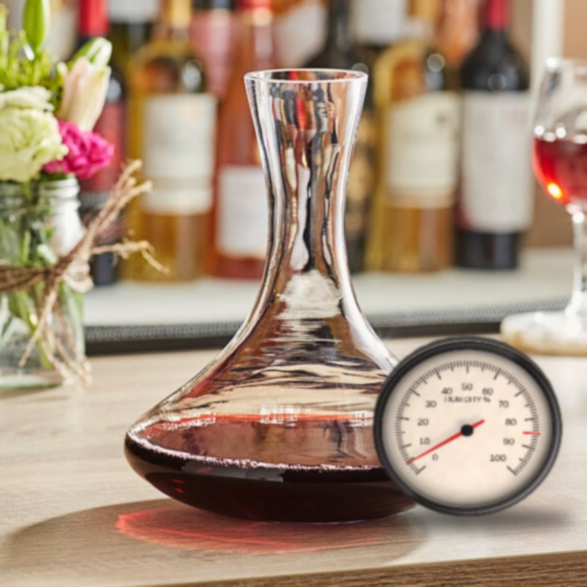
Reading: **5** %
